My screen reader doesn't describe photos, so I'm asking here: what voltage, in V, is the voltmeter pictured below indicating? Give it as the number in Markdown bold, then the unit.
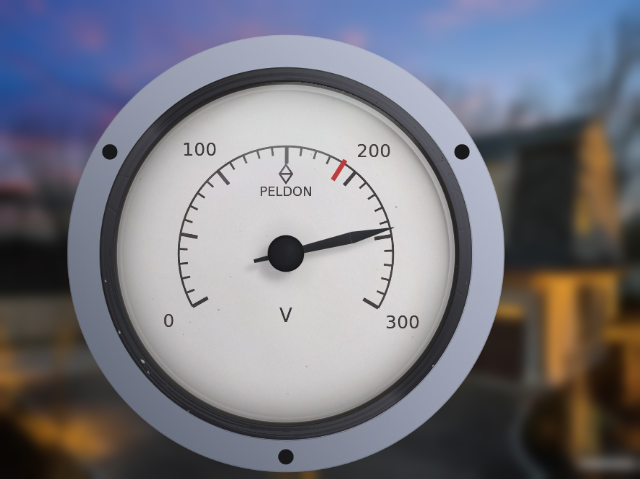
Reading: **245** V
